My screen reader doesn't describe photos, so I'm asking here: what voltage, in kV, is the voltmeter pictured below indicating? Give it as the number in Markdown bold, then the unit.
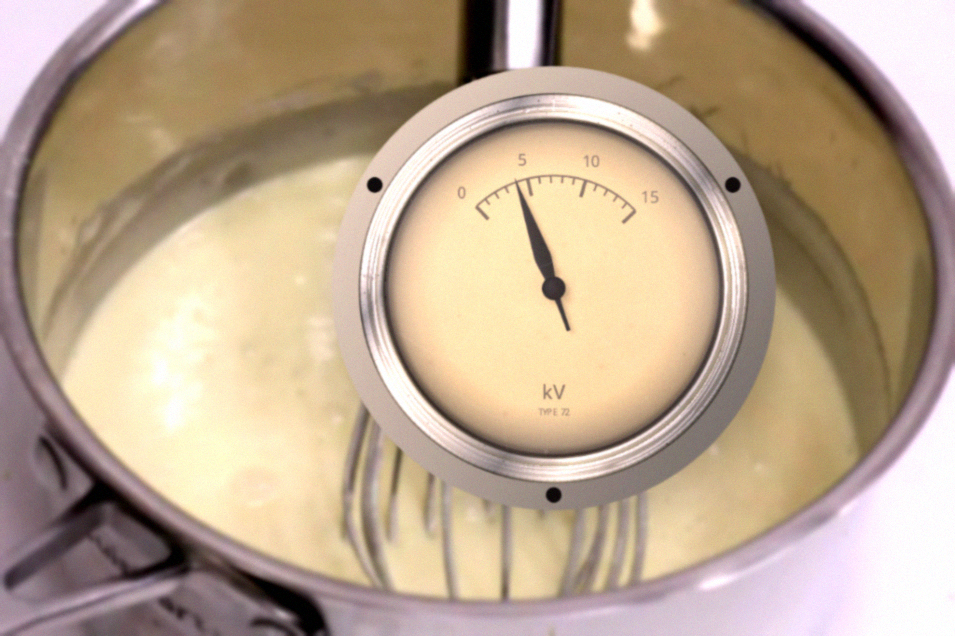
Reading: **4** kV
